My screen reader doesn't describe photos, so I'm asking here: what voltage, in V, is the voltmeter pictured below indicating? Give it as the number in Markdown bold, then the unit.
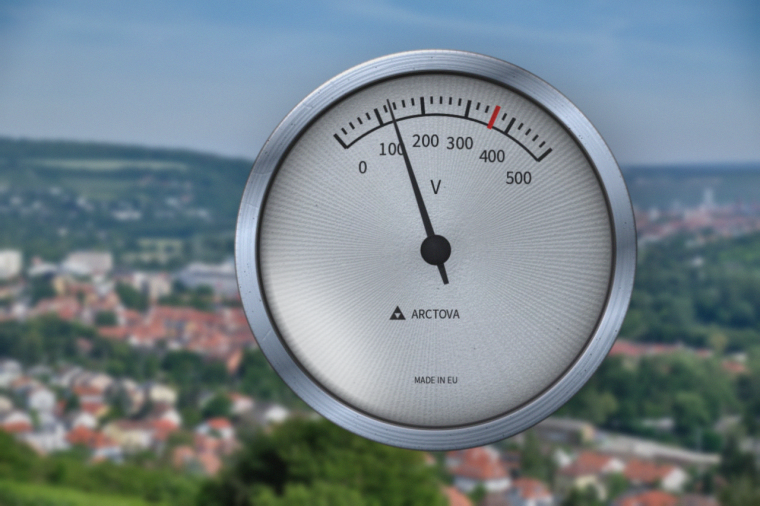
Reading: **130** V
